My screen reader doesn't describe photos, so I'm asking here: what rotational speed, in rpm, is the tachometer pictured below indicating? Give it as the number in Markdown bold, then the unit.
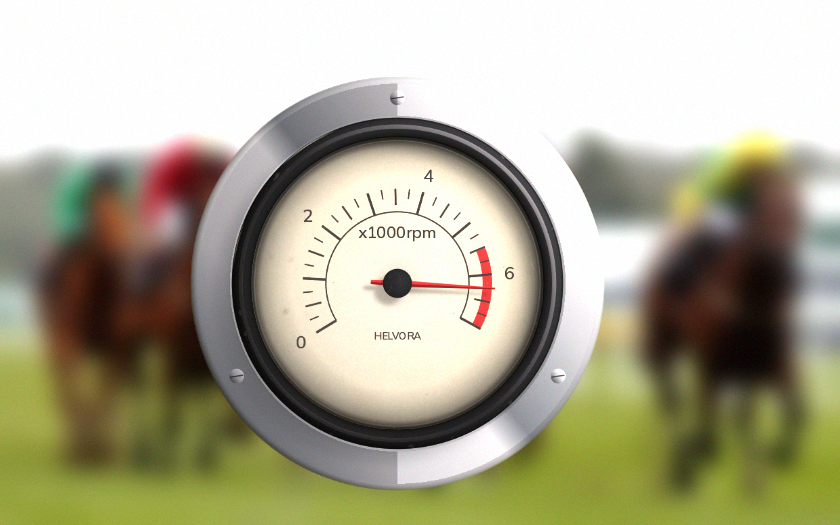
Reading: **6250** rpm
